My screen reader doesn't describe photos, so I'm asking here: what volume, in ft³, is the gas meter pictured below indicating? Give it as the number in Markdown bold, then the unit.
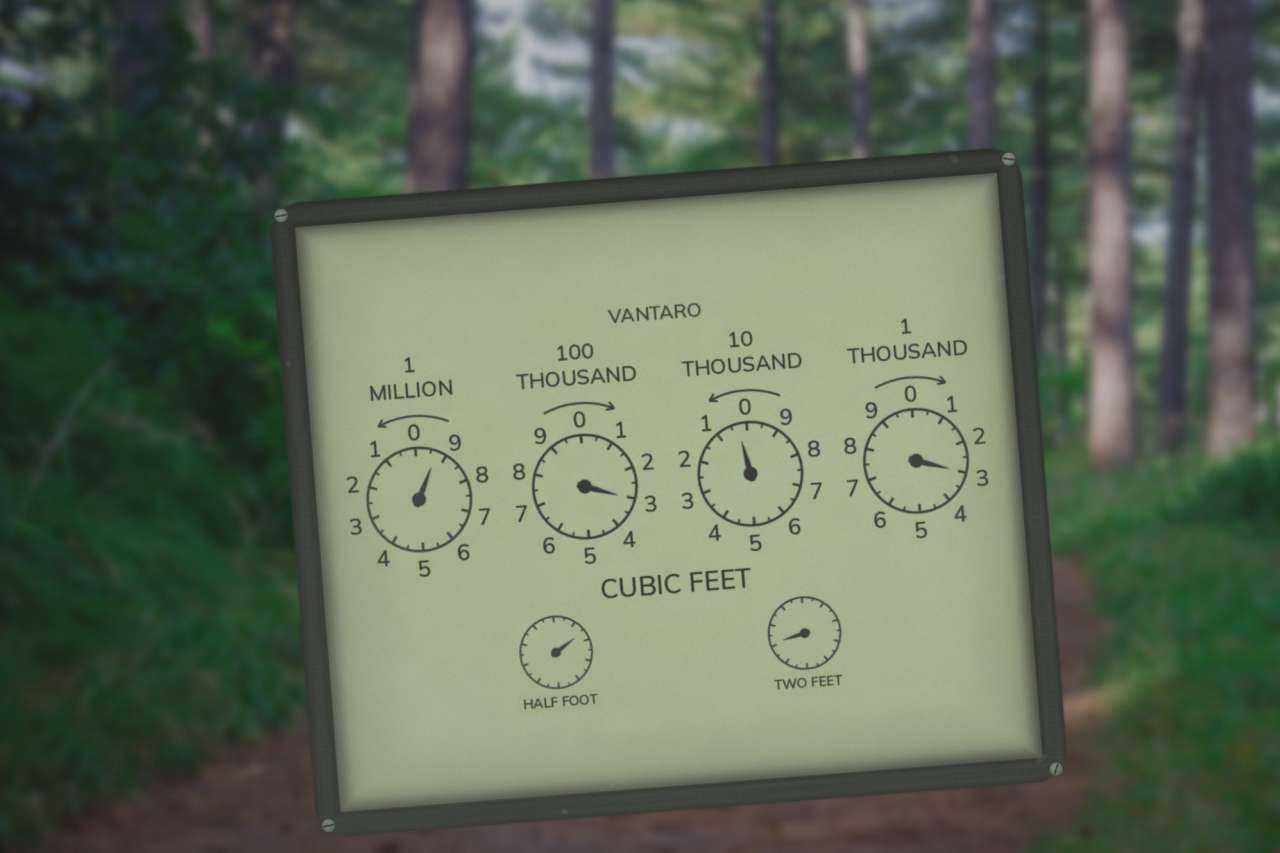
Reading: **930300** ft³
